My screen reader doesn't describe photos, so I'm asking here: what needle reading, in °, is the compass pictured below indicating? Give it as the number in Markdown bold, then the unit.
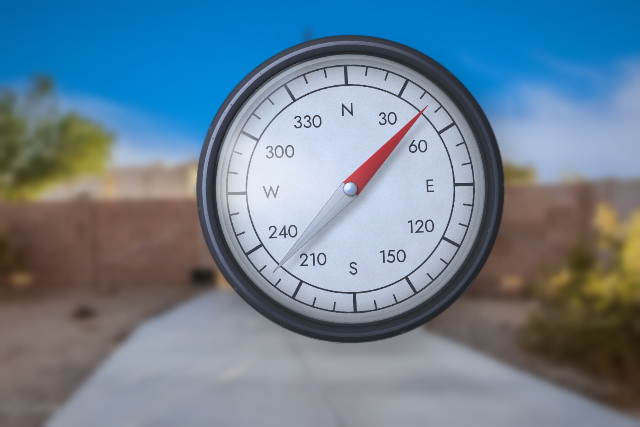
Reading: **45** °
